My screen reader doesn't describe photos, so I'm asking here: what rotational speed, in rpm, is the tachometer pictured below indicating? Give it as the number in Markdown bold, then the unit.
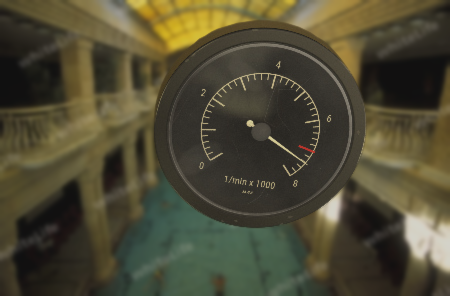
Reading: **7400** rpm
